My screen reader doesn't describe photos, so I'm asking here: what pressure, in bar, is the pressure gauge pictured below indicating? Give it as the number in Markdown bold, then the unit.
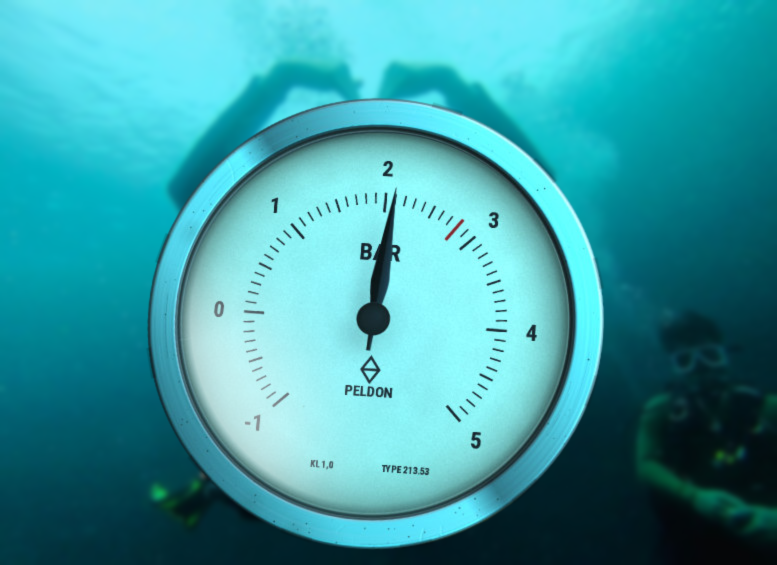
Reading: **2.1** bar
